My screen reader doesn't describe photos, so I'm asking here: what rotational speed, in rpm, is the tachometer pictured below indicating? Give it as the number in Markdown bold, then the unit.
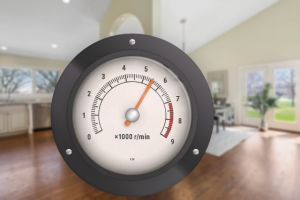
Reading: **5500** rpm
